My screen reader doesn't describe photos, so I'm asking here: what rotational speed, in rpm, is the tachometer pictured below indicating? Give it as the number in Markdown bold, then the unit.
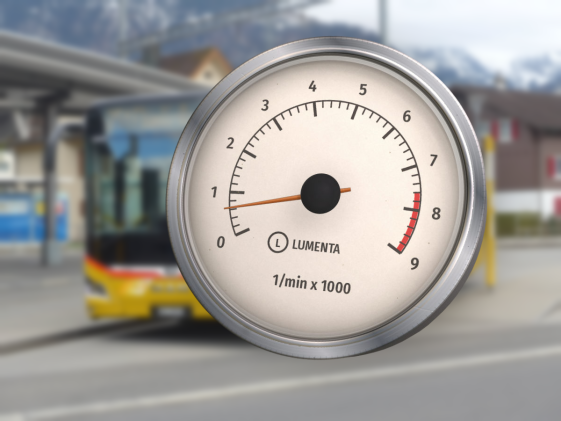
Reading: **600** rpm
